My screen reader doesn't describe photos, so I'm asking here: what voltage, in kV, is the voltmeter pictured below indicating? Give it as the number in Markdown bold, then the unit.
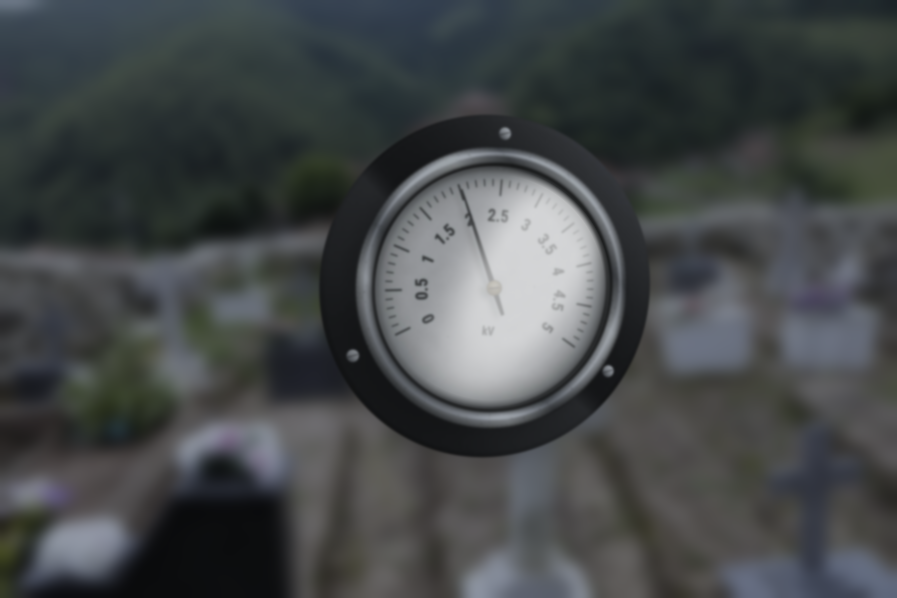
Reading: **2** kV
